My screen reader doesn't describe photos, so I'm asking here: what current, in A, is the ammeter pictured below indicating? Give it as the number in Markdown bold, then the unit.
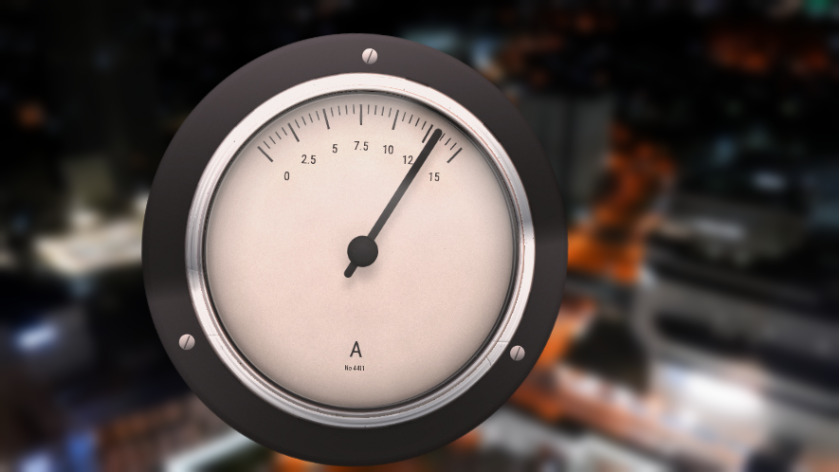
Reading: **13** A
